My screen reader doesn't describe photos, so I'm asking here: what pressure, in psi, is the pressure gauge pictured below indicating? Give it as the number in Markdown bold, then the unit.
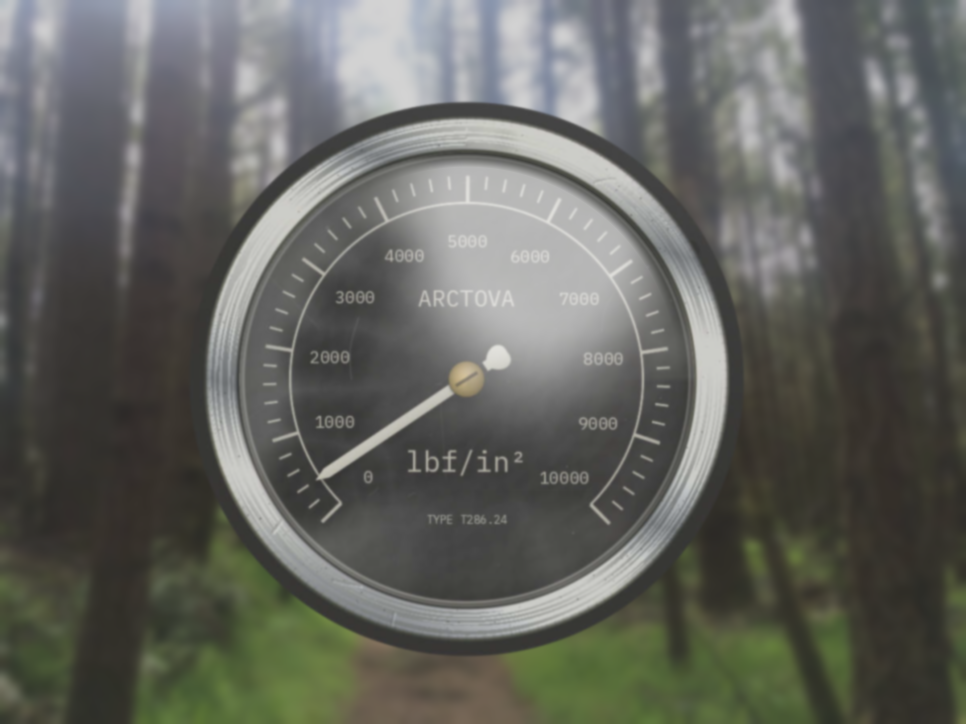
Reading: **400** psi
